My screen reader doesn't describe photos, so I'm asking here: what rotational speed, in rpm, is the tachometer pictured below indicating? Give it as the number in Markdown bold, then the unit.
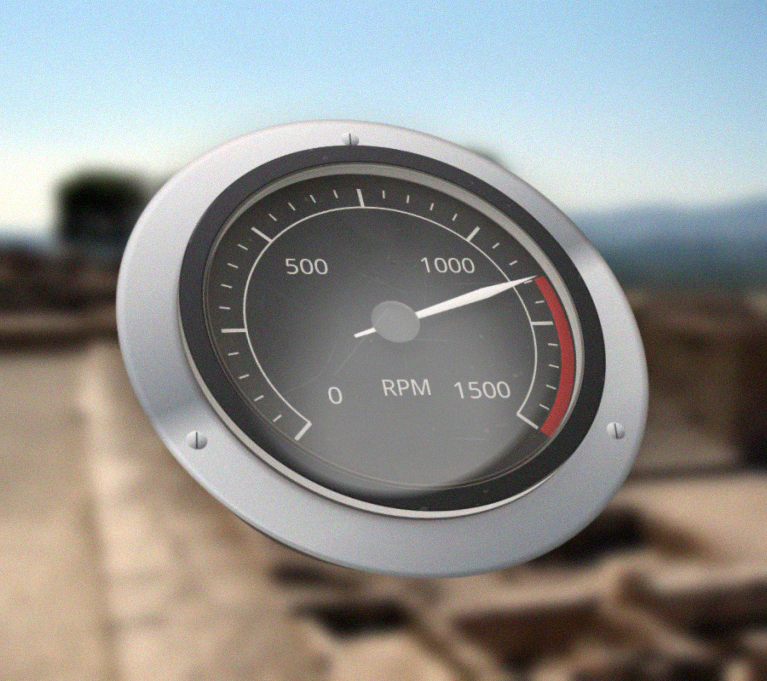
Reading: **1150** rpm
